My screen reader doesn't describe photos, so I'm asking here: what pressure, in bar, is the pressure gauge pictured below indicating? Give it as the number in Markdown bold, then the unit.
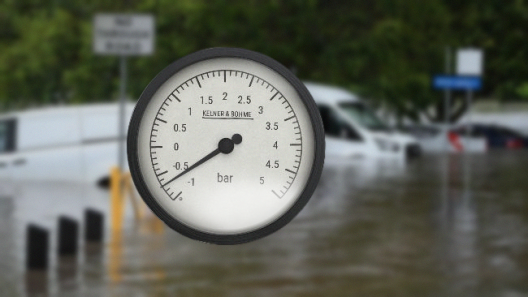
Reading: **-0.7** bar
